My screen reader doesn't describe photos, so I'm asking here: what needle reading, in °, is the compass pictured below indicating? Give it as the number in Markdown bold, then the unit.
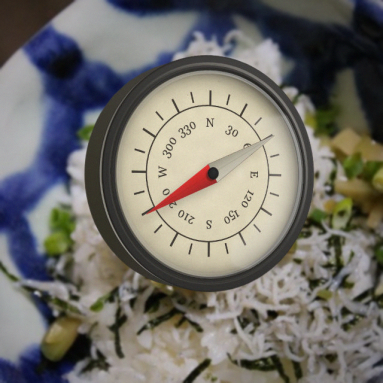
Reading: **240** °
